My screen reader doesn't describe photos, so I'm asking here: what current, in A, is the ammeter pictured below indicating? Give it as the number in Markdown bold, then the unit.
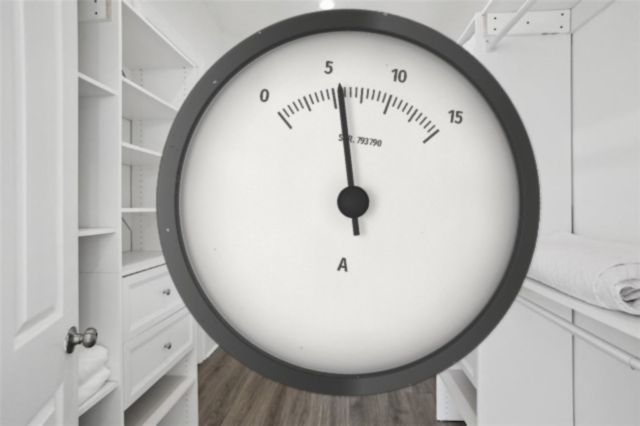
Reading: **5.5** A
